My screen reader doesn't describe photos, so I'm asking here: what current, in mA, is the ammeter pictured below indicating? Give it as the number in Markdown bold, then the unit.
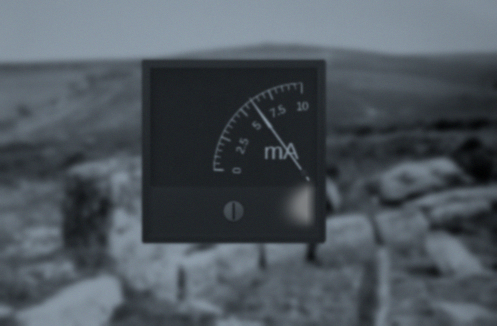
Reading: **6** mA
